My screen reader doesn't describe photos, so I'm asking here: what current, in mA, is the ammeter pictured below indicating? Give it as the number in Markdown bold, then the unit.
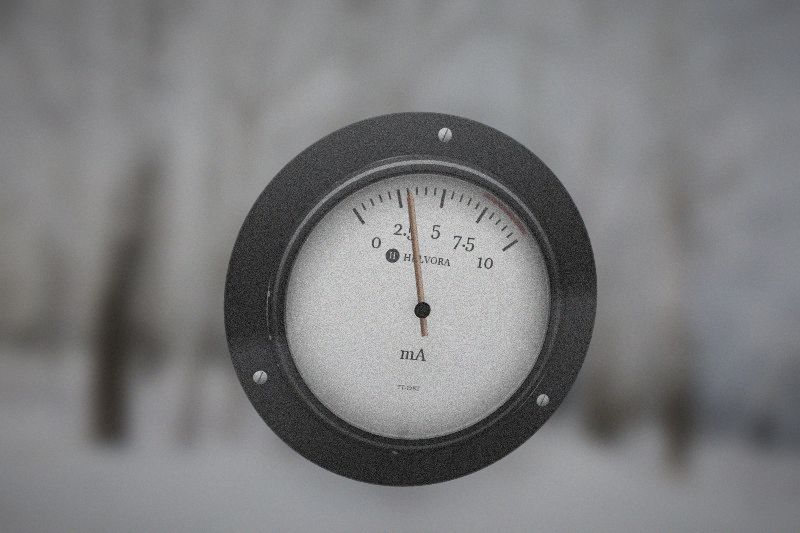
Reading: **3** mA
